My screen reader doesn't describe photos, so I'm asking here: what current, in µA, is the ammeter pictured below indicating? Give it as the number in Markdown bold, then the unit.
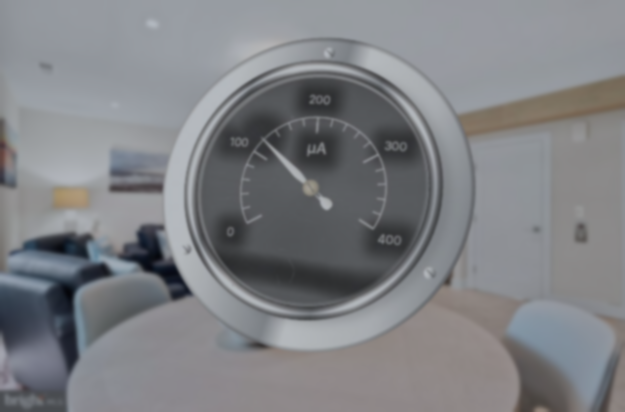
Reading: **120** µA
